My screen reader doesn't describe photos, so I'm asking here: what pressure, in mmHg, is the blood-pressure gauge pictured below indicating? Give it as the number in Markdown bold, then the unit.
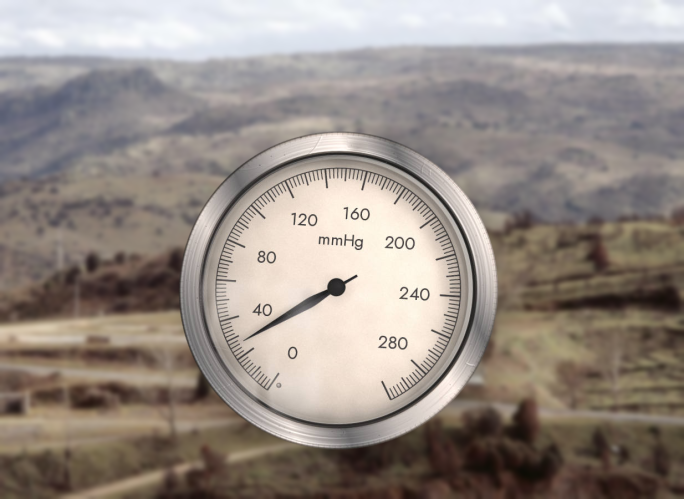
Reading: **26** mmHg
